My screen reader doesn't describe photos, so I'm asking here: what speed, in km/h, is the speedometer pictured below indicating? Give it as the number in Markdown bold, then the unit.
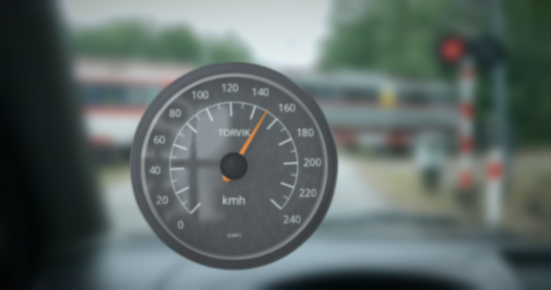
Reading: **150** km/h
